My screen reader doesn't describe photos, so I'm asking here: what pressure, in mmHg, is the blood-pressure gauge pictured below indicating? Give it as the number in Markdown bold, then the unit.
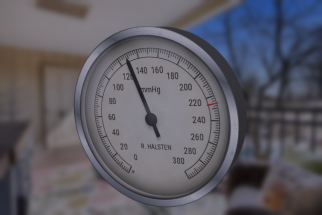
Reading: **130** mmHg
